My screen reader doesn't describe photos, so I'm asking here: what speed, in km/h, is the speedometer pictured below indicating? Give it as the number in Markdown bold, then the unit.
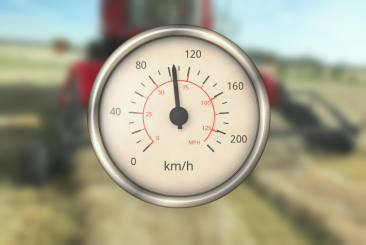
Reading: **105** km/h
